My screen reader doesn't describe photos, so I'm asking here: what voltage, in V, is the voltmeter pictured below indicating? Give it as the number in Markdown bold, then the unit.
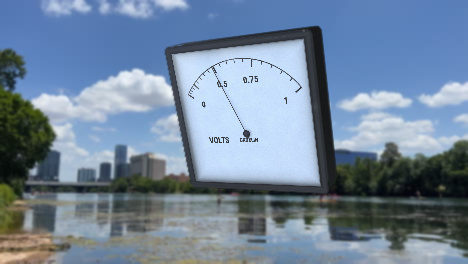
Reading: **0.5** V
